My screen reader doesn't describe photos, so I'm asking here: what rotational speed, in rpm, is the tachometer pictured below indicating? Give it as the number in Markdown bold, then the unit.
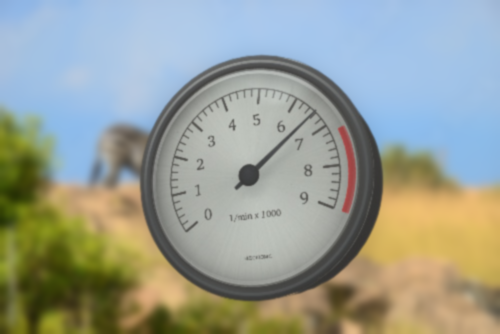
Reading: **6600** rpm
